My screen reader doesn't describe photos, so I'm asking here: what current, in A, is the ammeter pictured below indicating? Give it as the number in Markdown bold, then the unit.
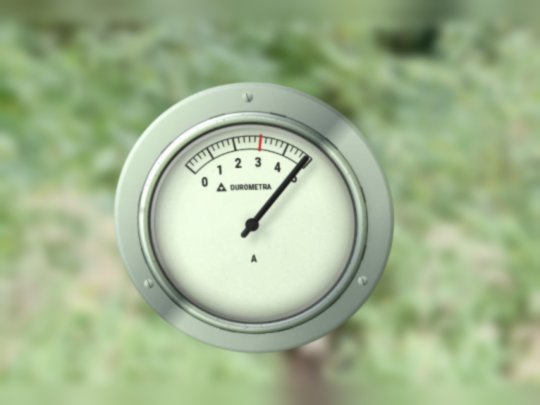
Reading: **4.8** A
